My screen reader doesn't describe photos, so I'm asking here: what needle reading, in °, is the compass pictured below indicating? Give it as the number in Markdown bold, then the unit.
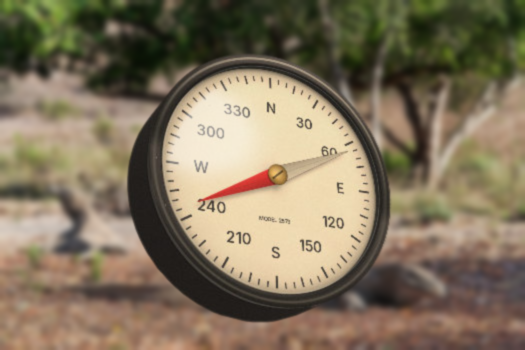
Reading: **245** °
